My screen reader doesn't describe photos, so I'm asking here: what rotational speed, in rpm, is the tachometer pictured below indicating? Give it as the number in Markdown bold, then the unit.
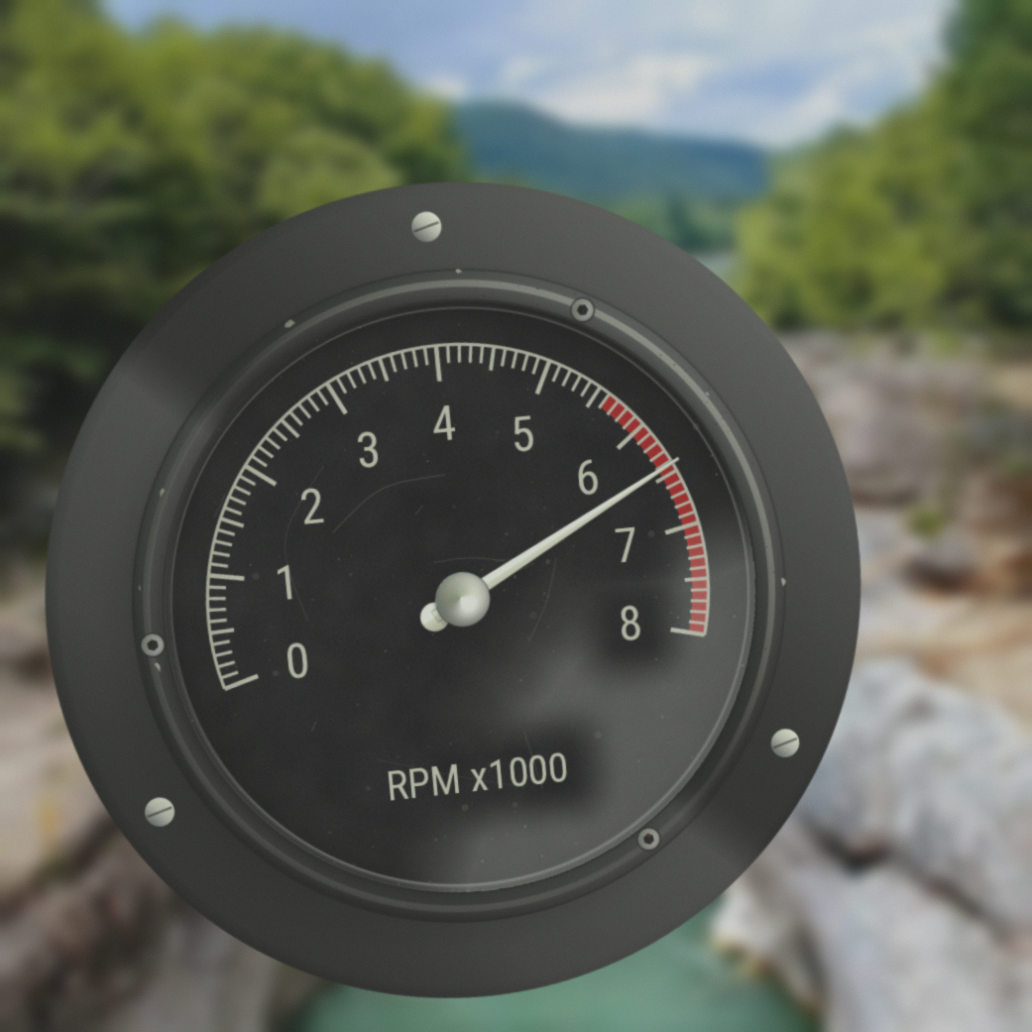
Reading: **6400** rpm
